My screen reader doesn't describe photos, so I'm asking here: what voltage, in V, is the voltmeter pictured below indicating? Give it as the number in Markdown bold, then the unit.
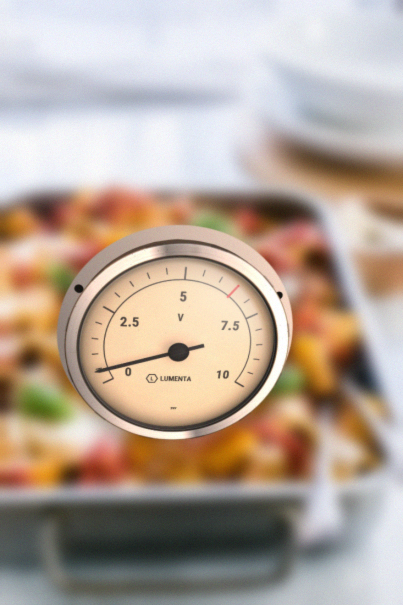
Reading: **0.5** V
